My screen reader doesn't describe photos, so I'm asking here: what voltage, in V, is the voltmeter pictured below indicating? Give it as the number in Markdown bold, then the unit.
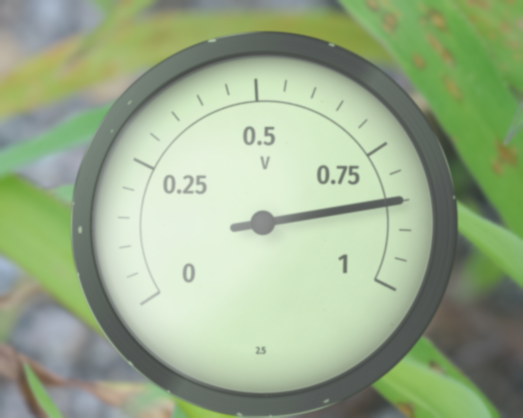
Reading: **0.85** V
